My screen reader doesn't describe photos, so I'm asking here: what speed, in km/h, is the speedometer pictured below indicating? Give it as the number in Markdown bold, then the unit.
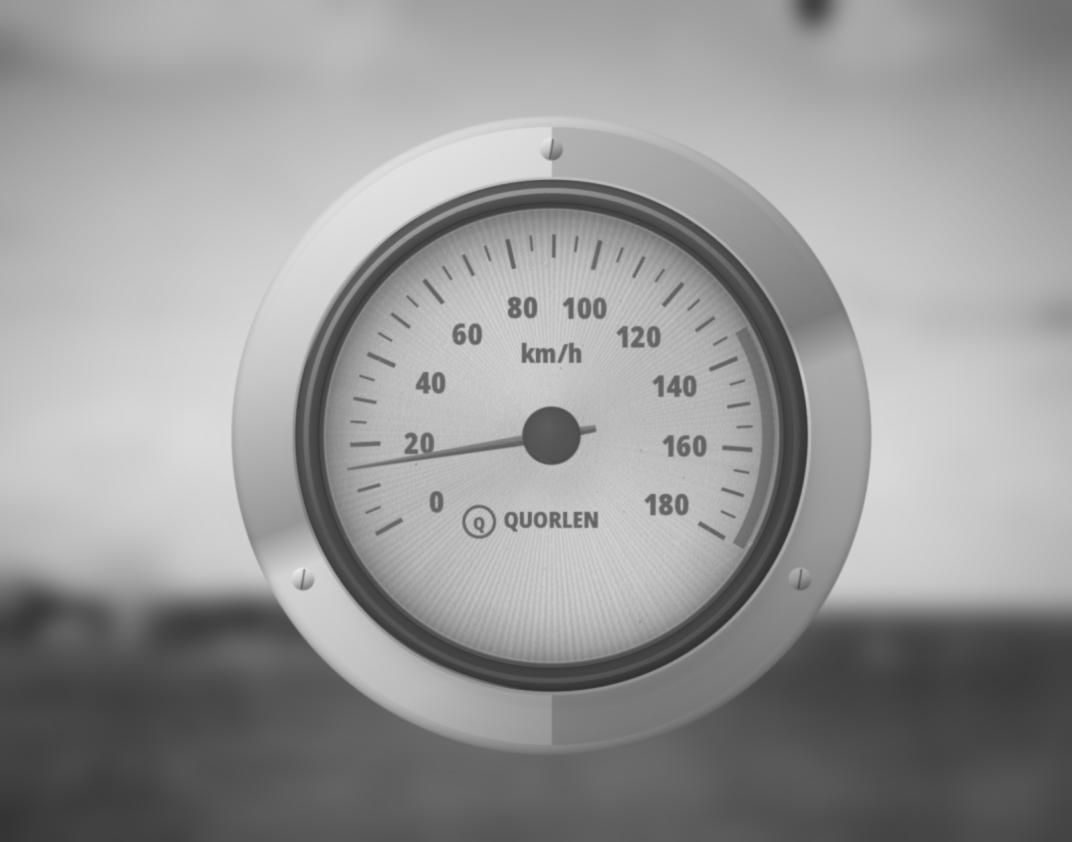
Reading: **15** km/h
